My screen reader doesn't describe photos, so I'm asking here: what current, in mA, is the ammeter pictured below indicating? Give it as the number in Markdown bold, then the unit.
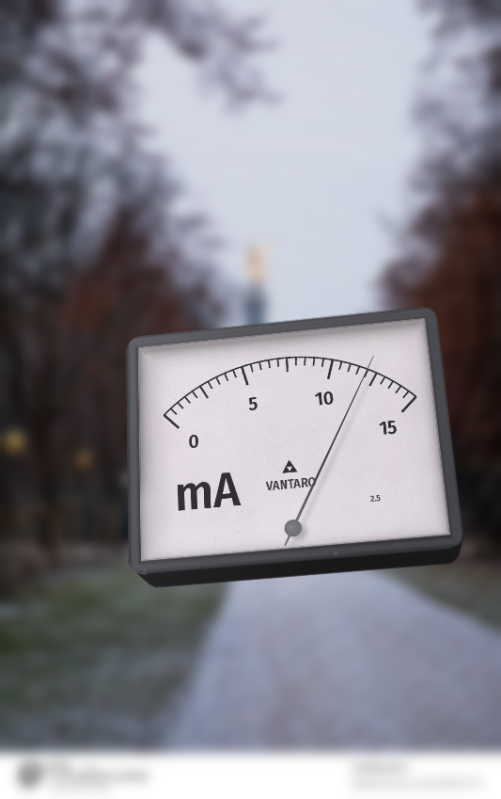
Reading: **12** mA
